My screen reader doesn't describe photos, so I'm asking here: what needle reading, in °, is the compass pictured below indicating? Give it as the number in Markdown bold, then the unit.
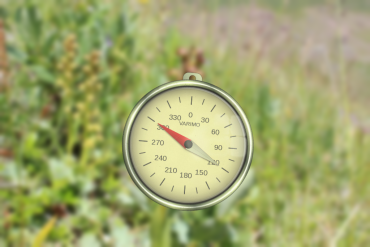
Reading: **300** °
